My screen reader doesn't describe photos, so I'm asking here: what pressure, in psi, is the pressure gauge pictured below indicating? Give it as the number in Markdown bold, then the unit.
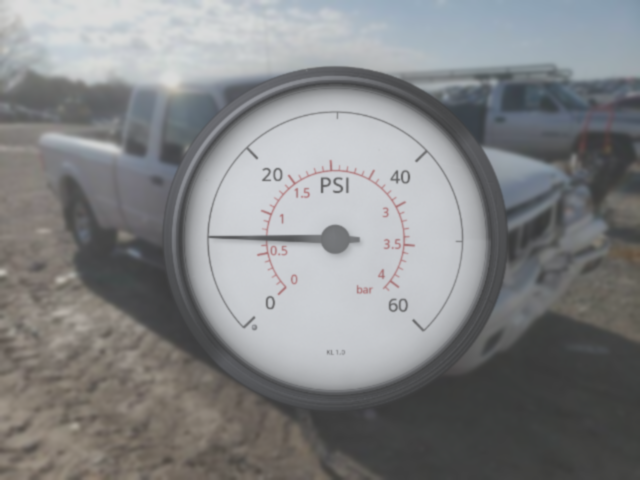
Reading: **10** psi
